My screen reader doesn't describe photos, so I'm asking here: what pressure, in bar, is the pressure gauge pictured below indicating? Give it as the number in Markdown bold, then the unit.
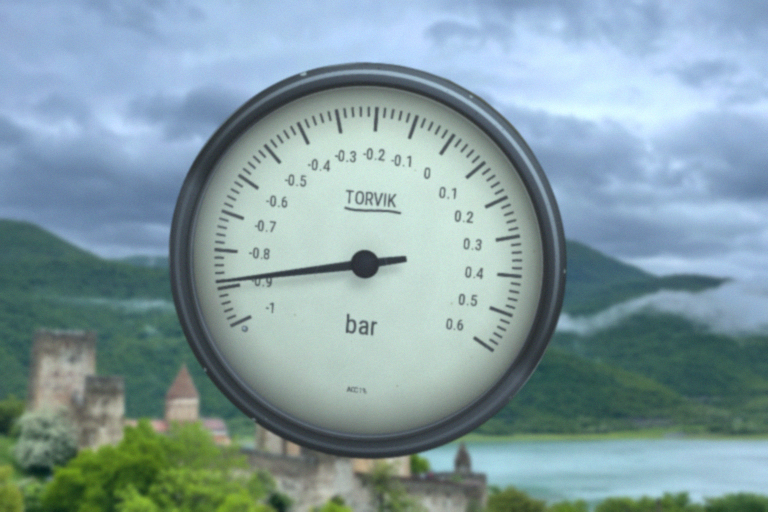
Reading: **-0.88** bar
